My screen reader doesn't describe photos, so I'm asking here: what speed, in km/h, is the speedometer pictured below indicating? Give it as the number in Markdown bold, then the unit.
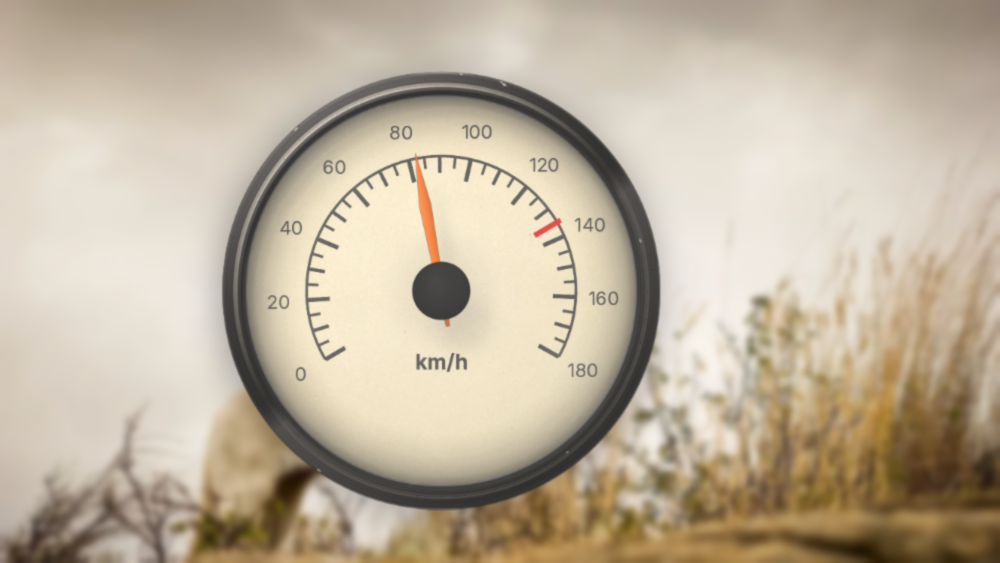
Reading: **82.5** km/h
